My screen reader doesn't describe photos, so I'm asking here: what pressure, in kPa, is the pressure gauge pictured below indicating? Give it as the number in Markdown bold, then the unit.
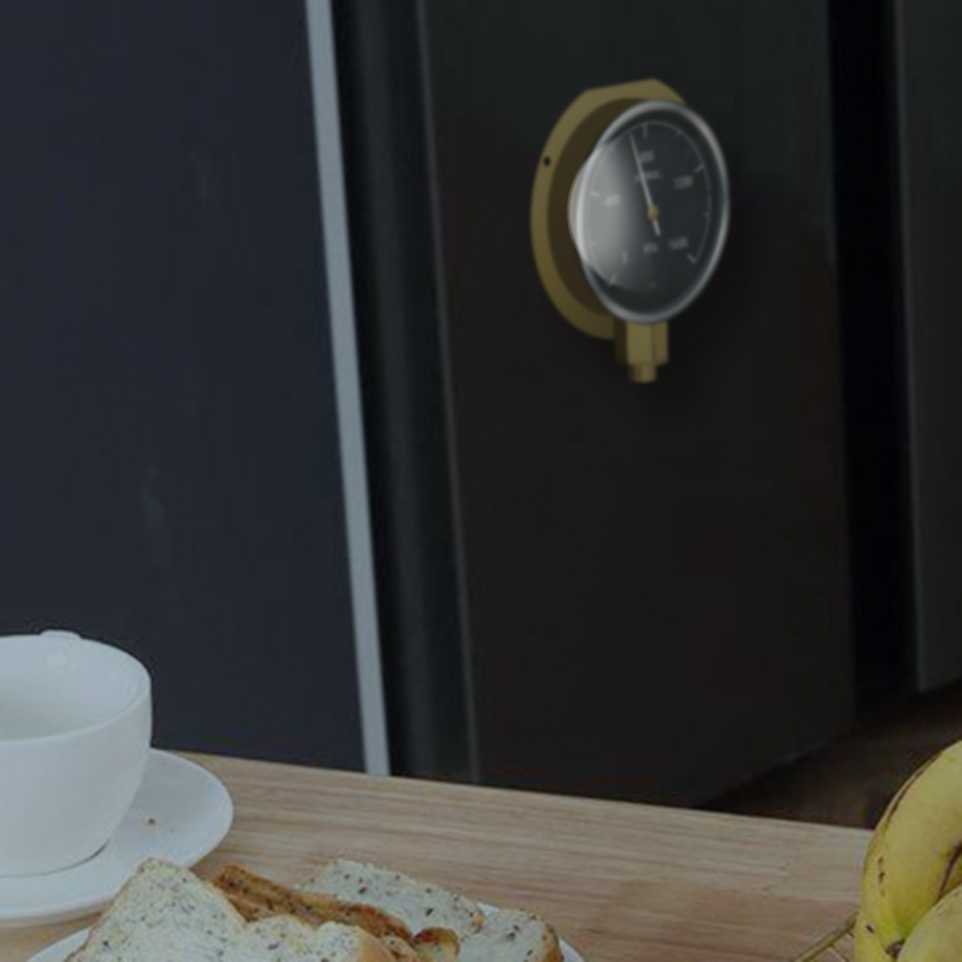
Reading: **700** kPa
